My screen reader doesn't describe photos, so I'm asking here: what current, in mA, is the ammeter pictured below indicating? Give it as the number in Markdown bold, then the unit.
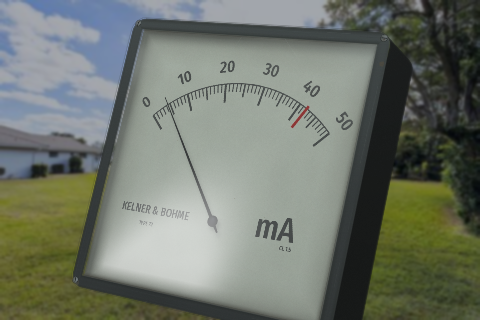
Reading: **5** mA
